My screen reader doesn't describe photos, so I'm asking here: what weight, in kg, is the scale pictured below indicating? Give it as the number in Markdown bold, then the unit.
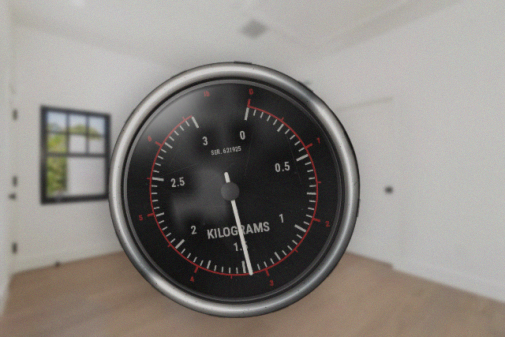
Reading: **1.45** kg
